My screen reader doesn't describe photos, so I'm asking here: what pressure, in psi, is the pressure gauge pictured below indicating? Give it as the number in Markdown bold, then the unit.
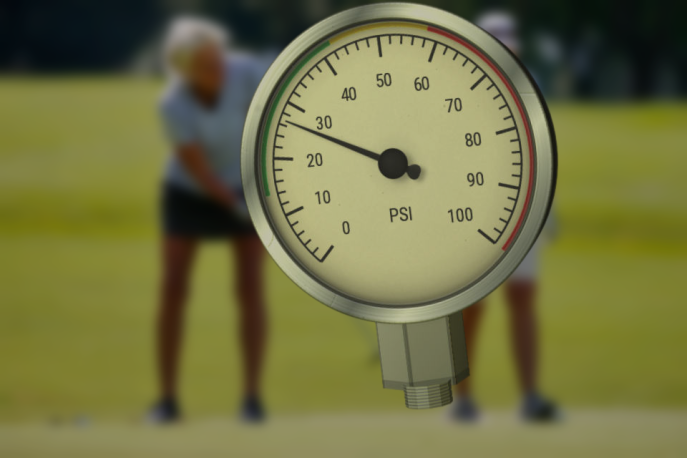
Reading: **27** psi
